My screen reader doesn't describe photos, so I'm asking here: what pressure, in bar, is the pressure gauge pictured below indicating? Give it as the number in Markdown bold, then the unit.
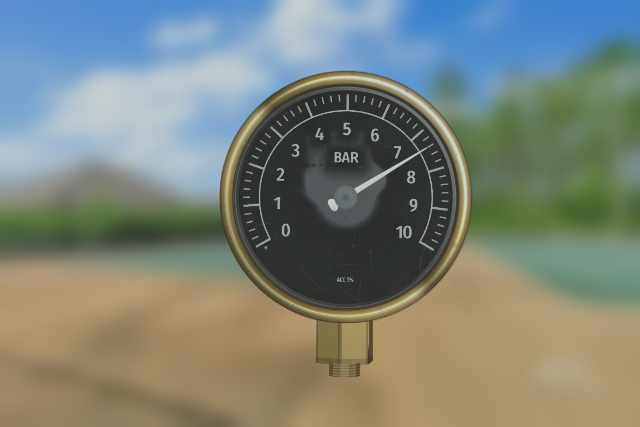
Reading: **7.4** bar
